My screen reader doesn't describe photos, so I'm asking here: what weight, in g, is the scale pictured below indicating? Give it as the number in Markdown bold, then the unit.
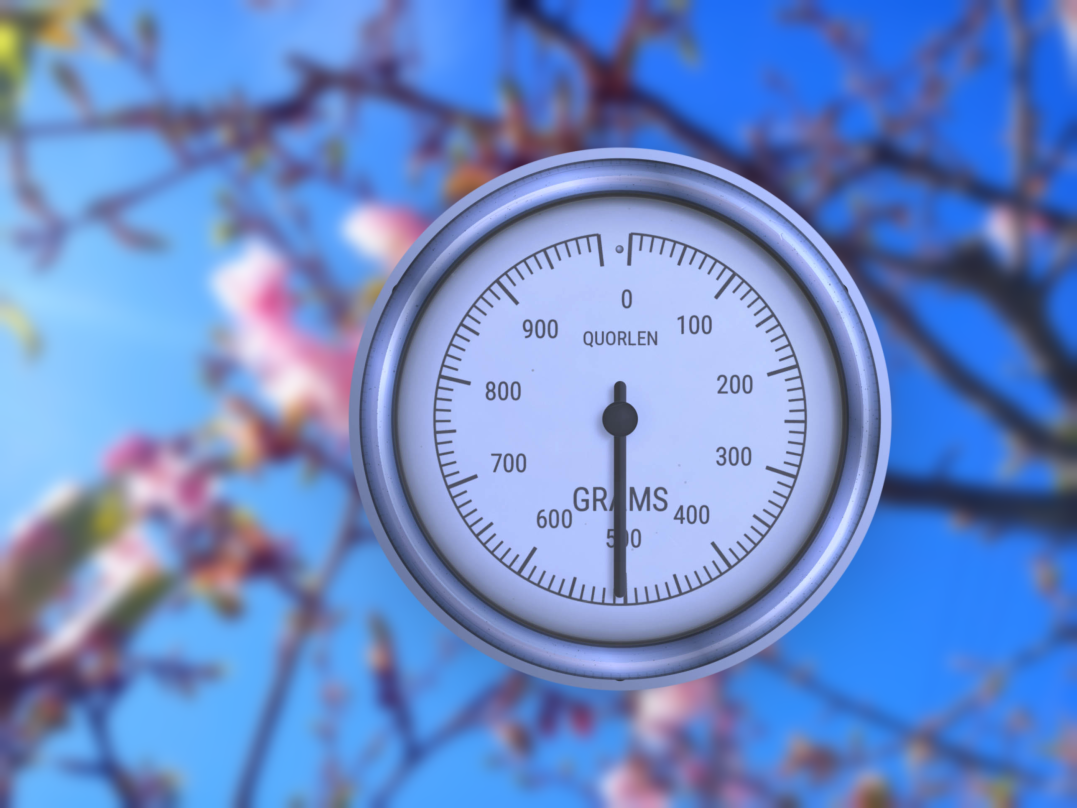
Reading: **505** g
